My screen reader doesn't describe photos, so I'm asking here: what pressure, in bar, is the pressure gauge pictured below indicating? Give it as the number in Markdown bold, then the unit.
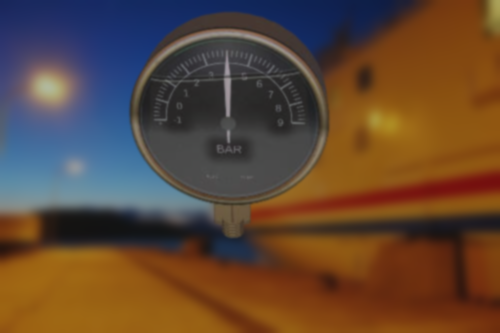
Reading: **4** bar
